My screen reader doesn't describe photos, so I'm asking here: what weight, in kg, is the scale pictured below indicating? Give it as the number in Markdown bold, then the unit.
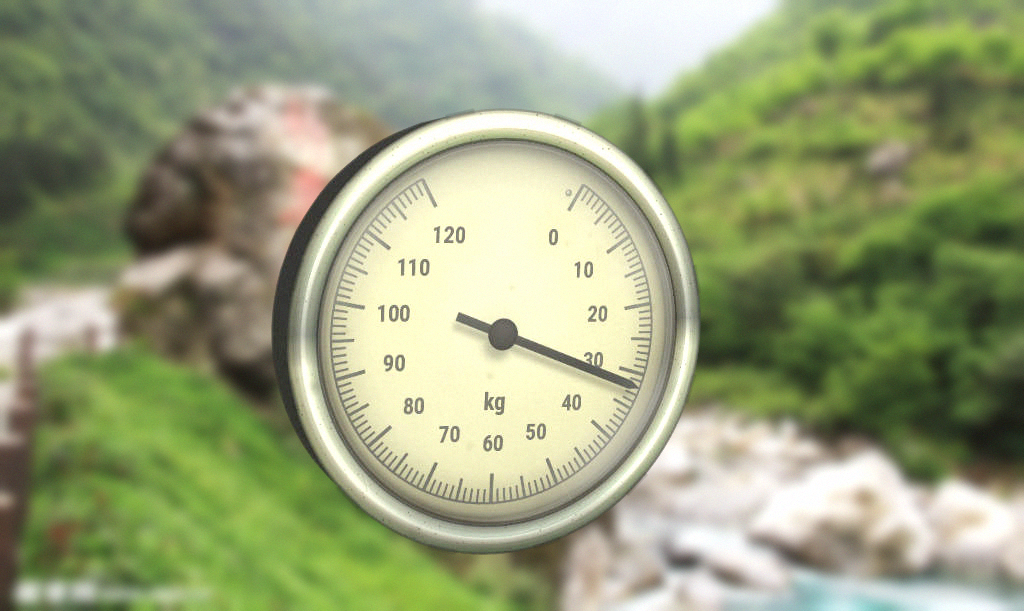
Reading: **32** kg
